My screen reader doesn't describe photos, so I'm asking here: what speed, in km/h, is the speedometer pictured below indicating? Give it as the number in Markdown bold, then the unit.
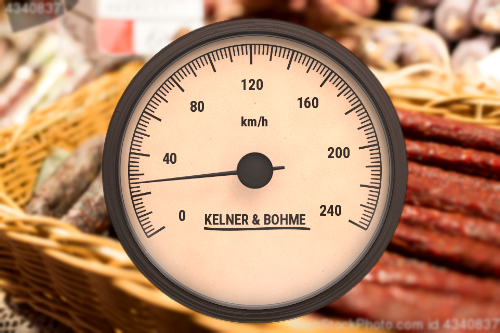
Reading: **26** km/h
